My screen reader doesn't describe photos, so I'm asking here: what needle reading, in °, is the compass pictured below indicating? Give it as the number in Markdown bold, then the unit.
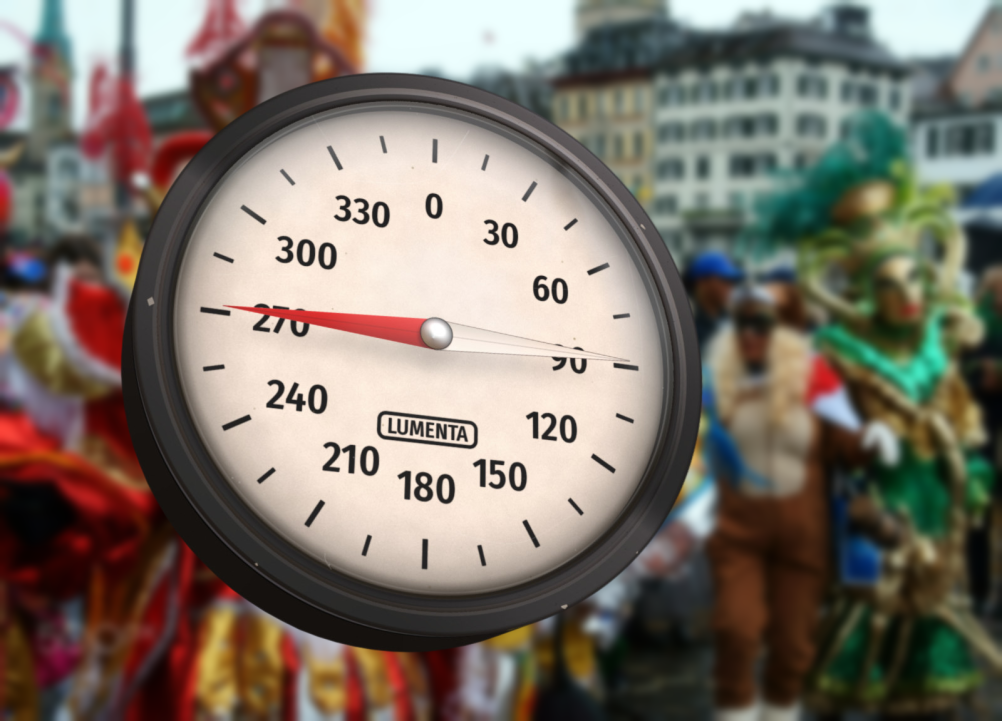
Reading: **270** °
